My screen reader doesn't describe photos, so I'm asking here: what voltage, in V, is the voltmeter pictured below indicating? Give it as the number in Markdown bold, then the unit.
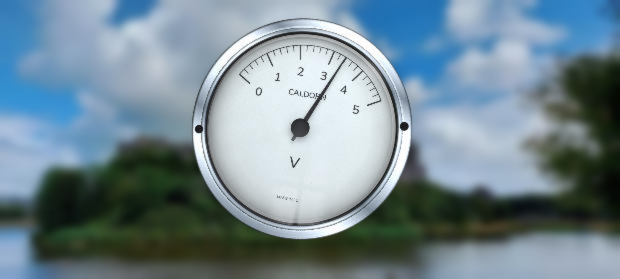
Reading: **3.4** V
